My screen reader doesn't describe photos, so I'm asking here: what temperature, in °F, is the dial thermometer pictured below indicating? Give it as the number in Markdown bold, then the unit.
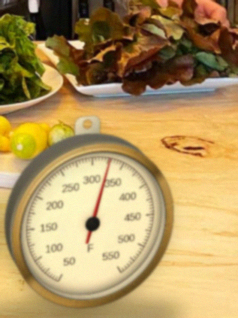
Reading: **325** °F
